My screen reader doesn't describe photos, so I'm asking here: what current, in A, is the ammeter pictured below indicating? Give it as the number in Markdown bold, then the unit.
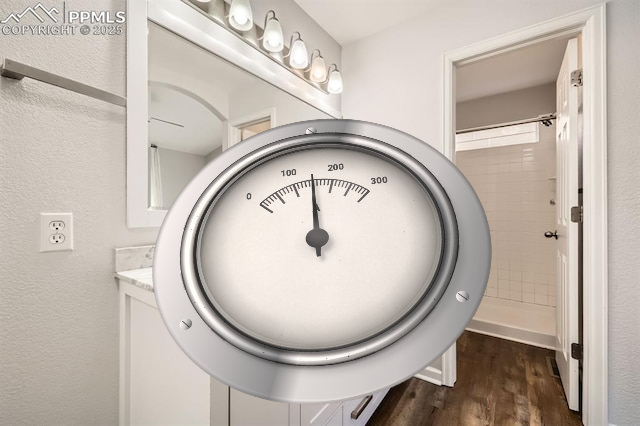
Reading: **150** A
